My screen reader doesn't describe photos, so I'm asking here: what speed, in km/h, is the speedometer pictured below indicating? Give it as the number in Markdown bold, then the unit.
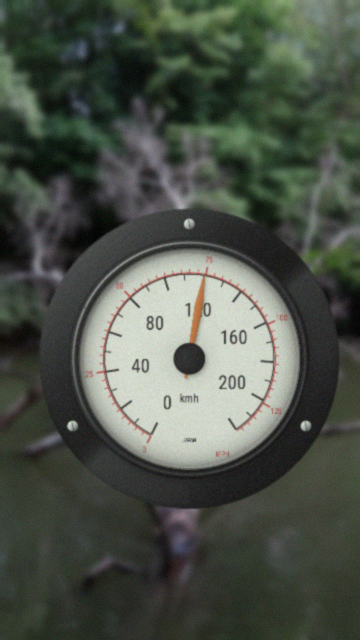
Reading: **120** km/h
